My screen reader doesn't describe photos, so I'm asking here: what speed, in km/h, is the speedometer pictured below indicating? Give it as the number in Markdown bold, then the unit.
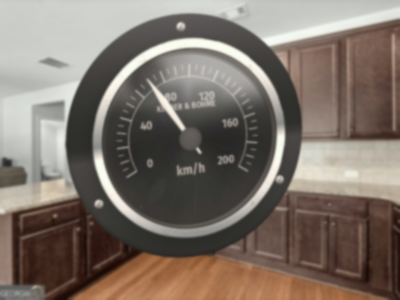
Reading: **70** km/h
